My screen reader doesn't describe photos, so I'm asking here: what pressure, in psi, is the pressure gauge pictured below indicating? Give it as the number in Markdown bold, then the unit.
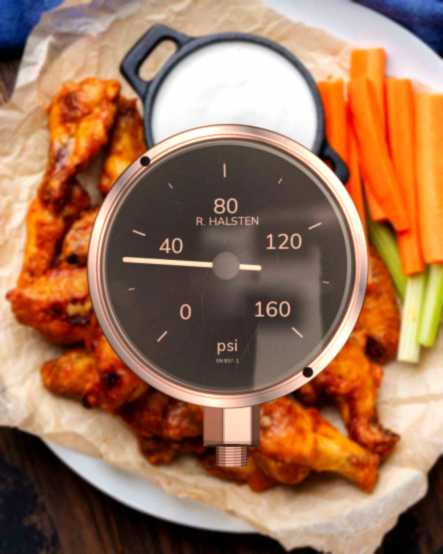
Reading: **30** psi
